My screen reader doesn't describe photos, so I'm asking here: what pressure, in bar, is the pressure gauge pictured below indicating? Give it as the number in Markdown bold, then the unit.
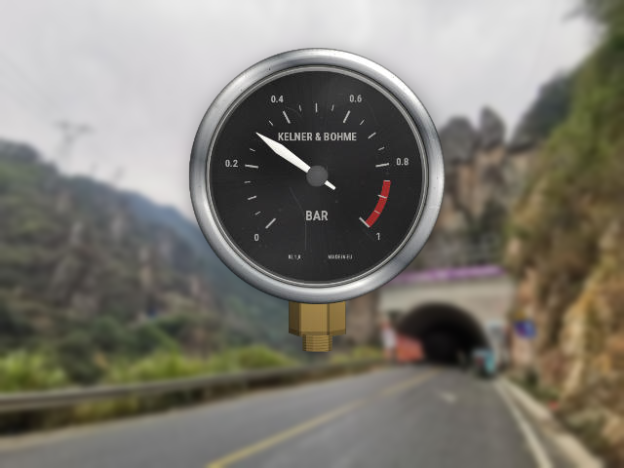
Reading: **0.3** bar
